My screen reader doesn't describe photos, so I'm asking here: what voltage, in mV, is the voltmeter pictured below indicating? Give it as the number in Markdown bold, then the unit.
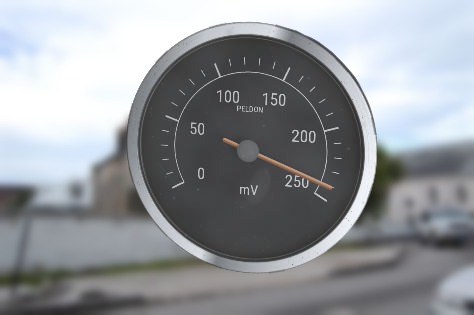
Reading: **240** mV
